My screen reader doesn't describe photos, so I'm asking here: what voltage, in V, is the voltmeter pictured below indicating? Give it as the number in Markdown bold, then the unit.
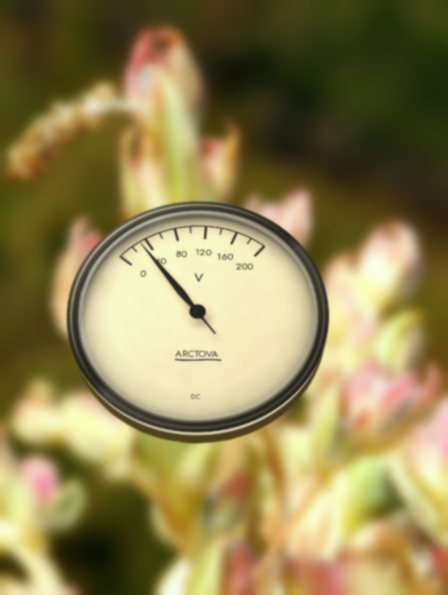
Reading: **30** V
